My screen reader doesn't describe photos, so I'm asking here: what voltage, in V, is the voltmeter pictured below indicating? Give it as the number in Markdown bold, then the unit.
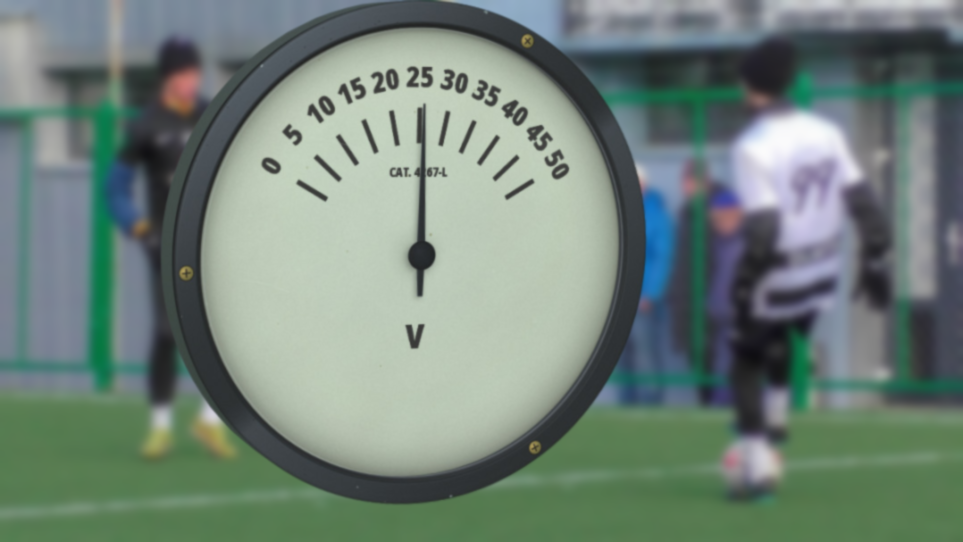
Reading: **25** V
